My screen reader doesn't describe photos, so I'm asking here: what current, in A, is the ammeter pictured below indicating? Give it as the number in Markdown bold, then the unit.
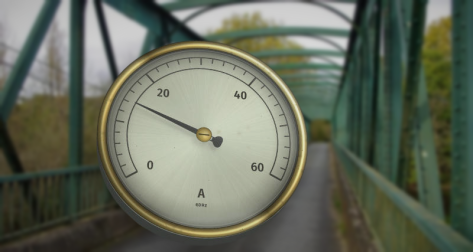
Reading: **14** A
